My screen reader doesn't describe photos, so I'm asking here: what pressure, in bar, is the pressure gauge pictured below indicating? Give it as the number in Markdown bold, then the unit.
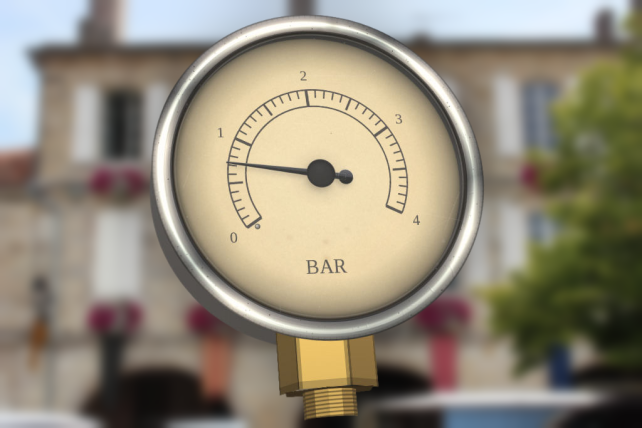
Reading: **0.7** bar
